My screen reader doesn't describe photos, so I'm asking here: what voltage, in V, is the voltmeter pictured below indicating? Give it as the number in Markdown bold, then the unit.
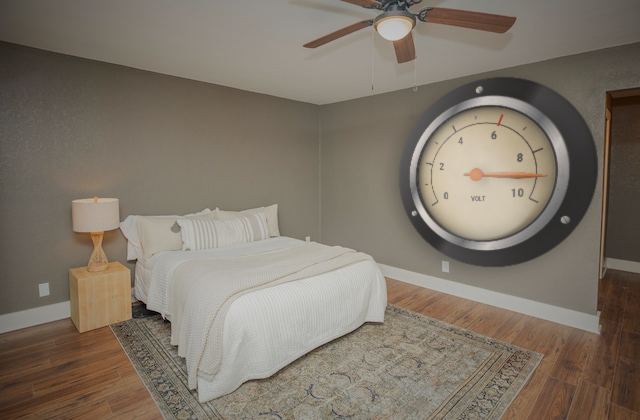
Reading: **9** V
